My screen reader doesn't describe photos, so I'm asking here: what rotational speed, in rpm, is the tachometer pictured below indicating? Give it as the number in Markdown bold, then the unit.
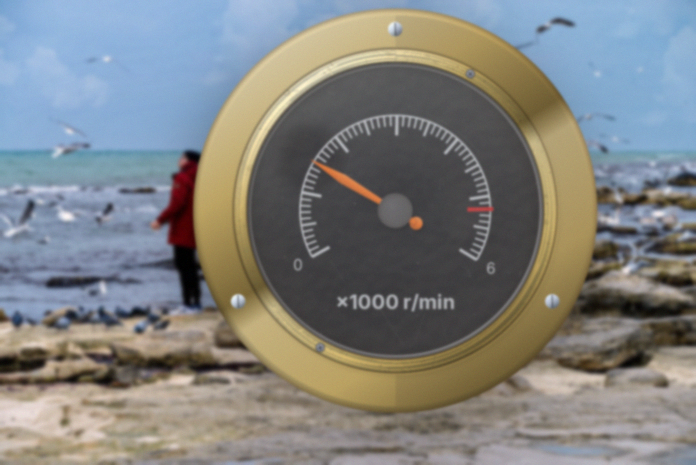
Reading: **1500** rpm
